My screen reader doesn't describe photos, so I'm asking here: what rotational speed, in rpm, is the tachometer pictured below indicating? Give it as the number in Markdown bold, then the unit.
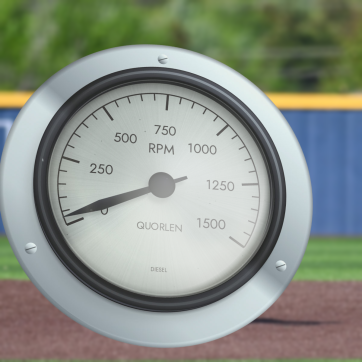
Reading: **25** rpm
